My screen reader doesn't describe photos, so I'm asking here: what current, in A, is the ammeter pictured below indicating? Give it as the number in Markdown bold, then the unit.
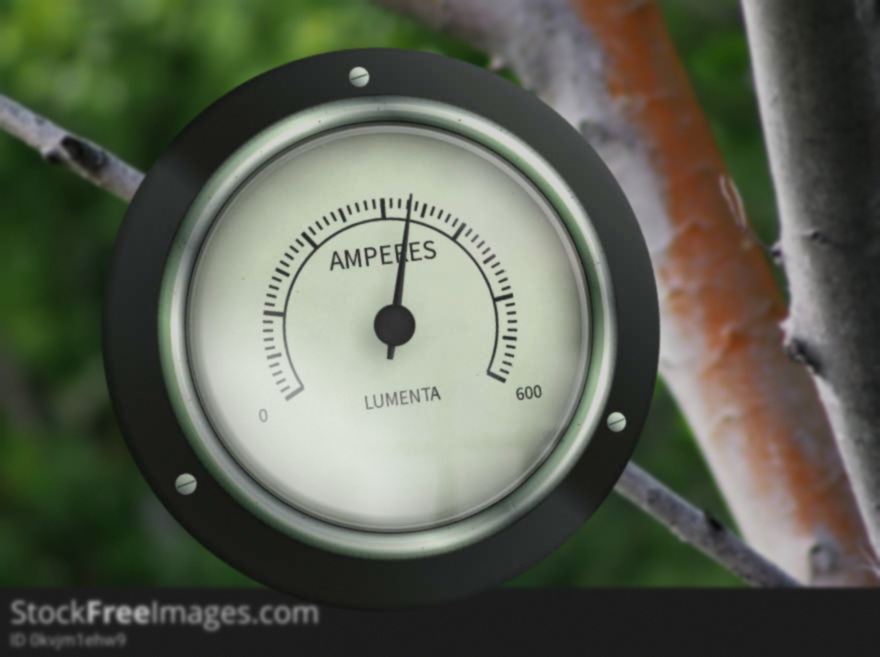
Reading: **330** A
